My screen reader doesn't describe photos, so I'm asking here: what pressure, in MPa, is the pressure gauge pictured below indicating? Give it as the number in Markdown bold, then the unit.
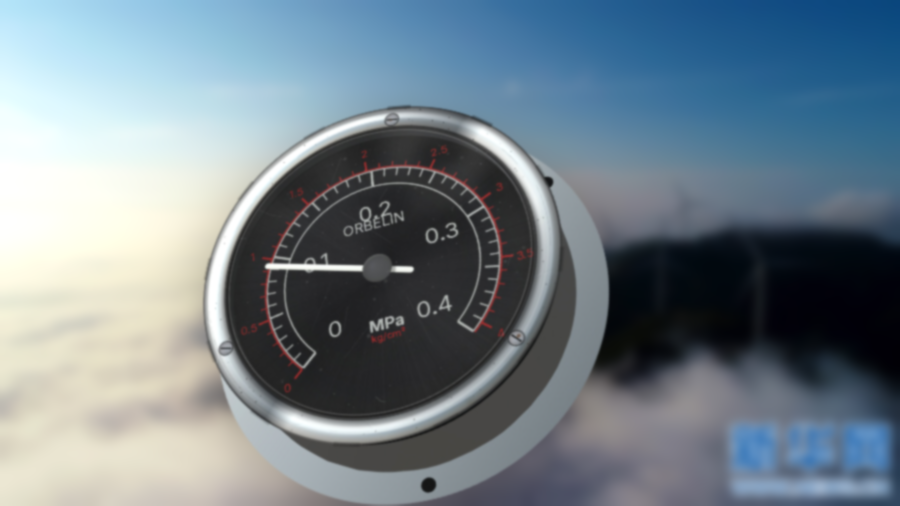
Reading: **0.09** MPa
